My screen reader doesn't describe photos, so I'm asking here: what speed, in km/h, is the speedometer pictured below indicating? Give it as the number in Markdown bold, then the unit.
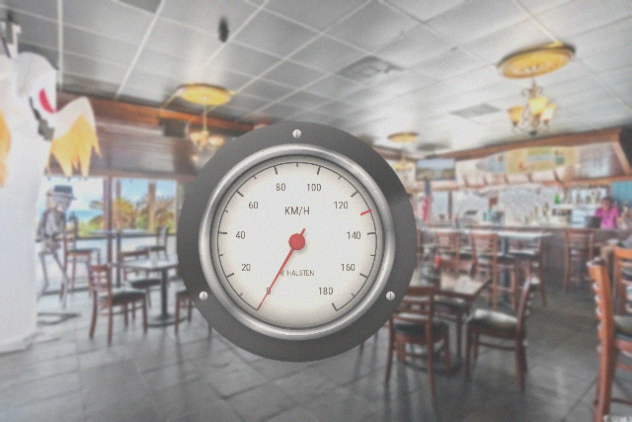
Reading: **0** km/h
